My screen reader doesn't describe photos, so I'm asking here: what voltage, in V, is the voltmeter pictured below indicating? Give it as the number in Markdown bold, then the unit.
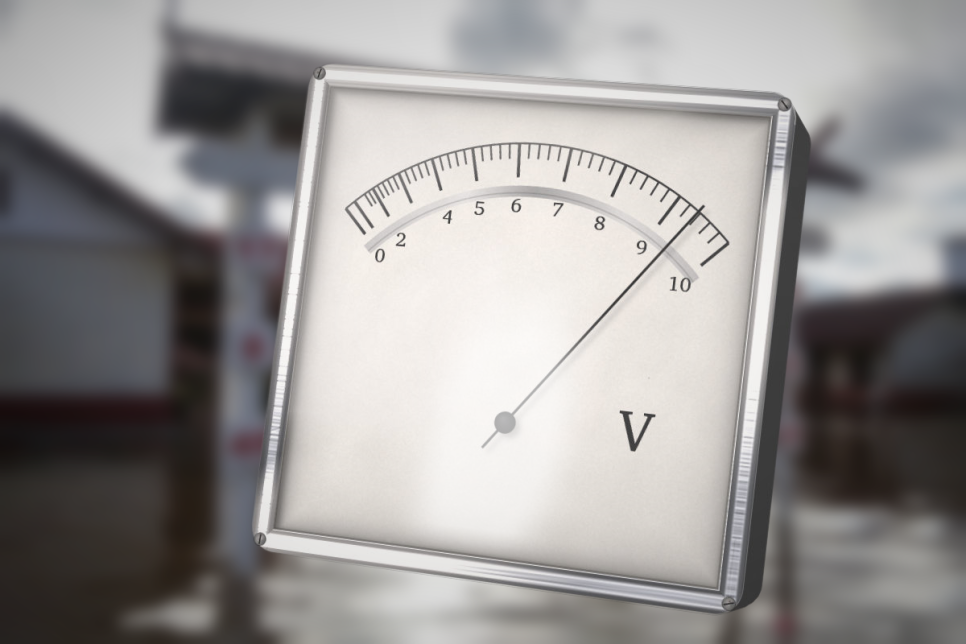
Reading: **9.4** V
